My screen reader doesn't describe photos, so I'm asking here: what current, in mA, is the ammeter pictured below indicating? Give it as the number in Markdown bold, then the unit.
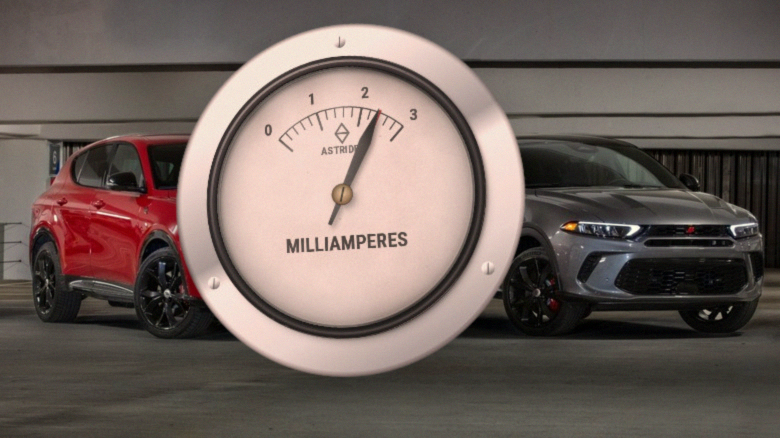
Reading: **2.4** mA
